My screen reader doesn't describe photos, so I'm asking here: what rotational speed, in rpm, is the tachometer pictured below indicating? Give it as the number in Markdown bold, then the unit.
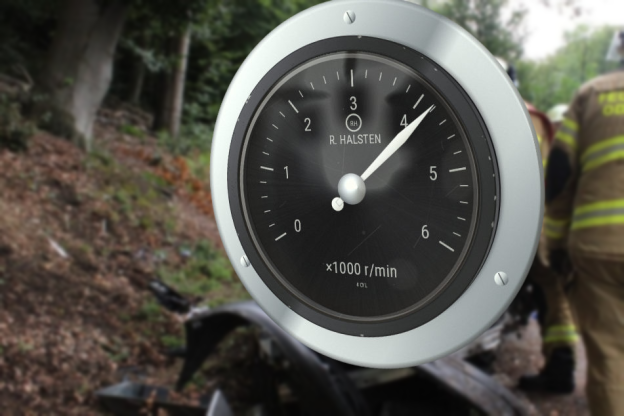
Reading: **4200** rpm
